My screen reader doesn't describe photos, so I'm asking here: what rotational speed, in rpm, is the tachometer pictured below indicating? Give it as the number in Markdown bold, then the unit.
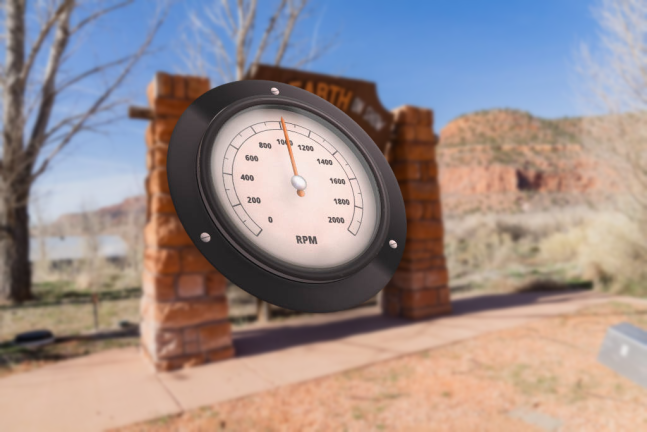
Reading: **1000** rpm
